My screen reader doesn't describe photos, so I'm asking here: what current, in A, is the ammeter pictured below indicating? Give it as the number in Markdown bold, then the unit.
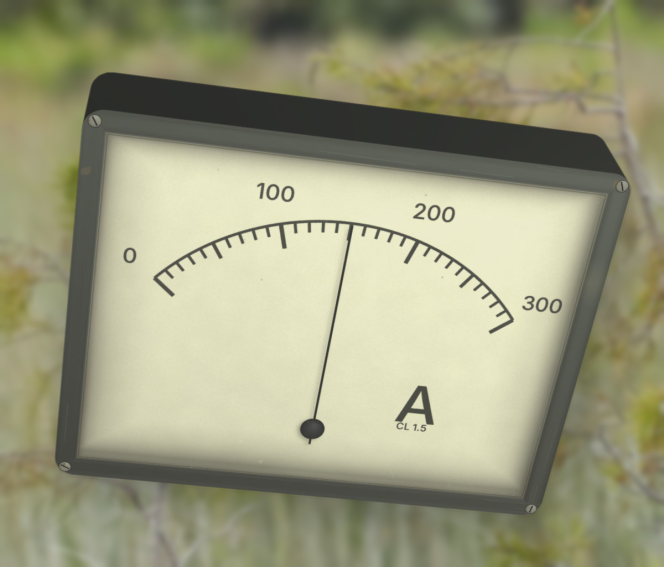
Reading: **150** A
